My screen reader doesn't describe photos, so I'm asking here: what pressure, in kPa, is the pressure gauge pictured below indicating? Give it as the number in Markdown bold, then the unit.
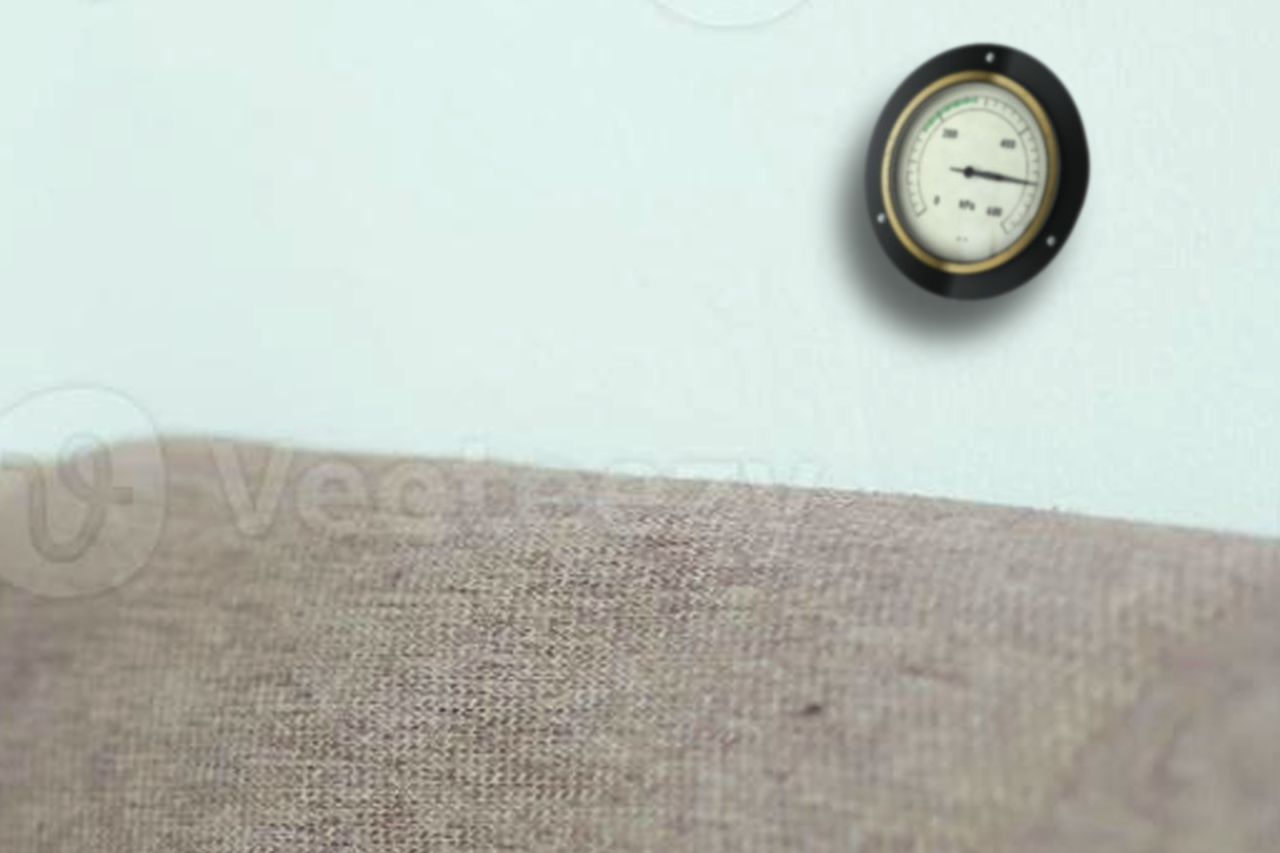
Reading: **500** kPa
